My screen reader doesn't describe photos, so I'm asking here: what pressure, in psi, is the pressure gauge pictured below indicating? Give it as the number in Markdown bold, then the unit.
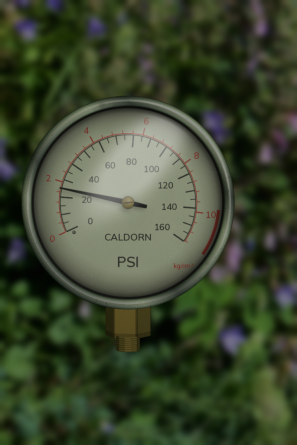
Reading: **25** psi
